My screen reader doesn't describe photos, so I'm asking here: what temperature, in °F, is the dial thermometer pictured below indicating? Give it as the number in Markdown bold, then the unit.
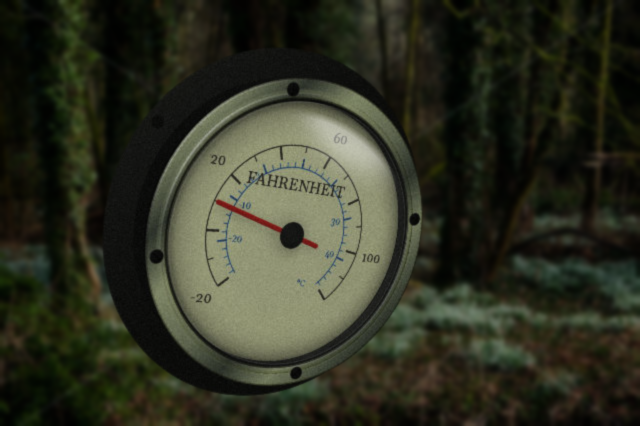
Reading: **10** °F
